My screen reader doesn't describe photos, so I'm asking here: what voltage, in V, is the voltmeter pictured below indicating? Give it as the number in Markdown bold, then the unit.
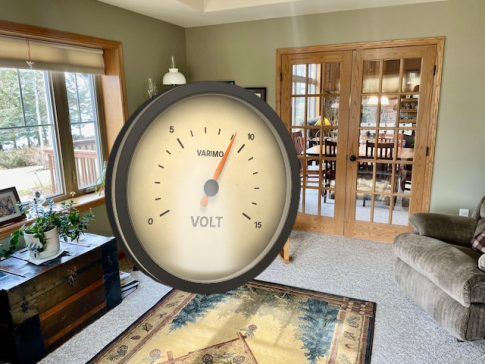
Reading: **9** V
